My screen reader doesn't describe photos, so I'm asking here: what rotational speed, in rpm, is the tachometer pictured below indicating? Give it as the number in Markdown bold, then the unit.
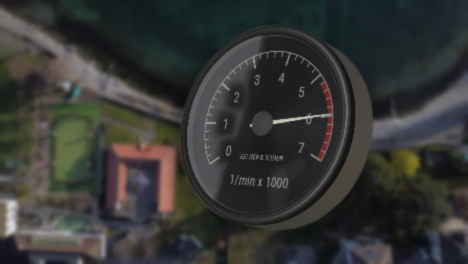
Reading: **6000** rpm
